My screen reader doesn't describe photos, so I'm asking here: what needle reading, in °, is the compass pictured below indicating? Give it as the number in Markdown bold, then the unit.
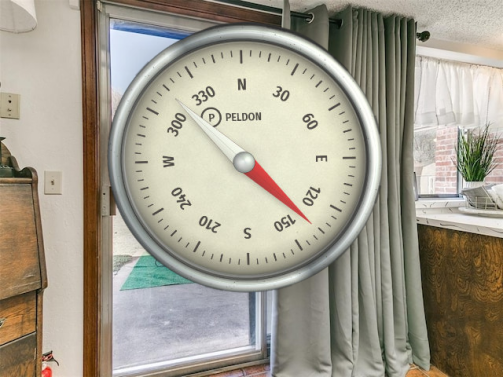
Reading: **135** °
